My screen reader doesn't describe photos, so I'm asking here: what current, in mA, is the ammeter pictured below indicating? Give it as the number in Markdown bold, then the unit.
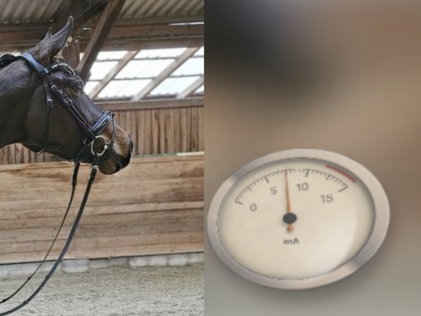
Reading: **7.5** mA
